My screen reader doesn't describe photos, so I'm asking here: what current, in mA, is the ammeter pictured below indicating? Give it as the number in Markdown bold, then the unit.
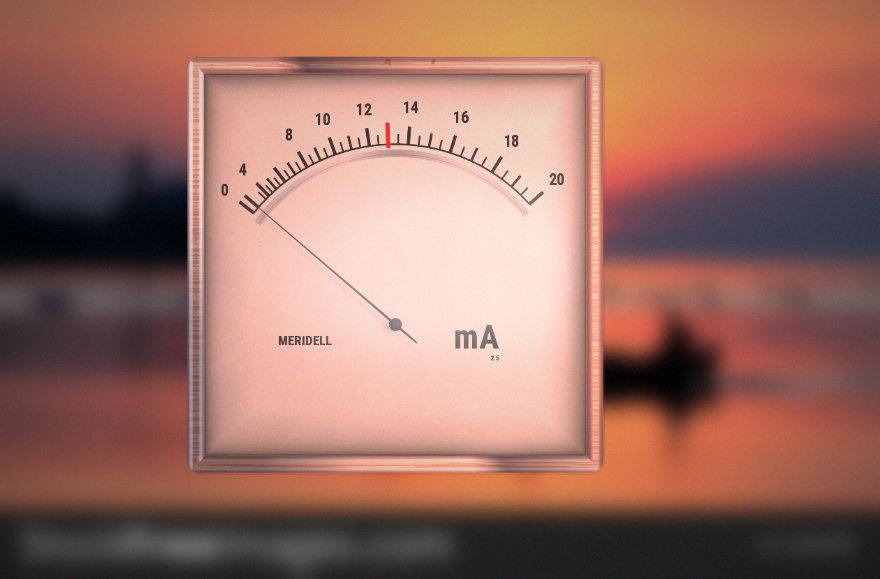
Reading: **2** mA
